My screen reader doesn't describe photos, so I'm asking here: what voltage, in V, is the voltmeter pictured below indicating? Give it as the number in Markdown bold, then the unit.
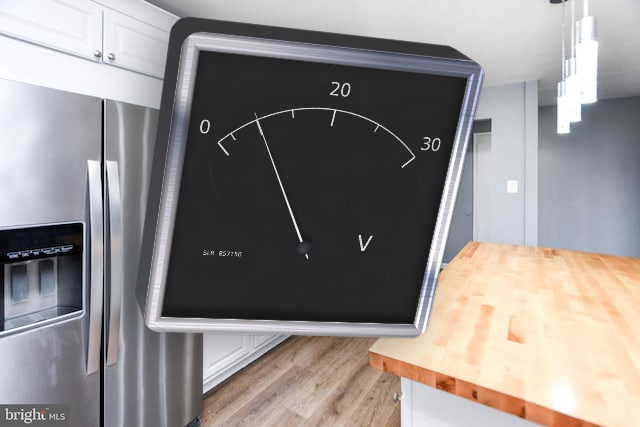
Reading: **10** V
